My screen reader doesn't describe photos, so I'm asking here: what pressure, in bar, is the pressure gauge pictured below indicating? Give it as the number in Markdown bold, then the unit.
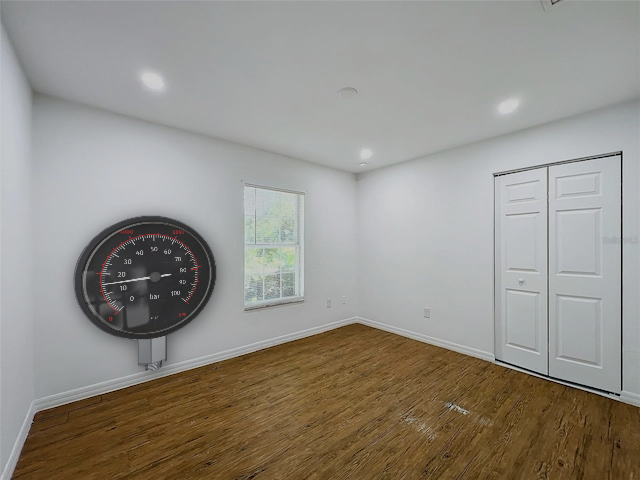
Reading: **15** bar
